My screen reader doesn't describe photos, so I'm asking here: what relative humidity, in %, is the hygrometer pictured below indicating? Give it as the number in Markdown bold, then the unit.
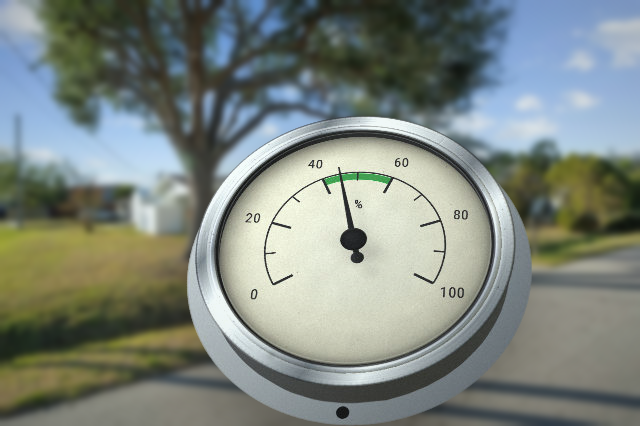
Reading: **45** %
